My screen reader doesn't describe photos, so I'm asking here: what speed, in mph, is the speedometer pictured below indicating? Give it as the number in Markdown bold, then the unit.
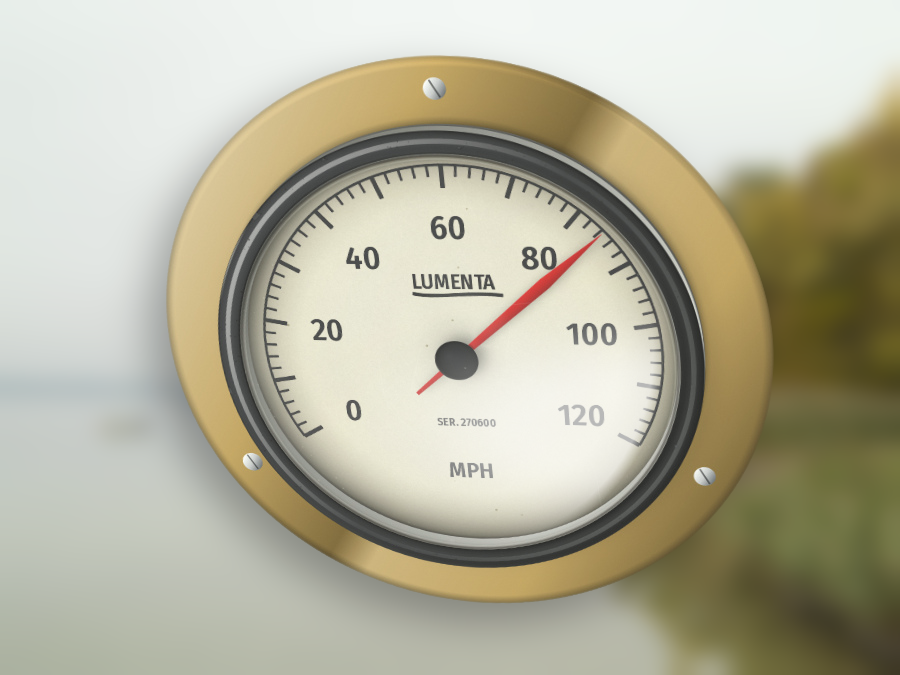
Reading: **84** mph
